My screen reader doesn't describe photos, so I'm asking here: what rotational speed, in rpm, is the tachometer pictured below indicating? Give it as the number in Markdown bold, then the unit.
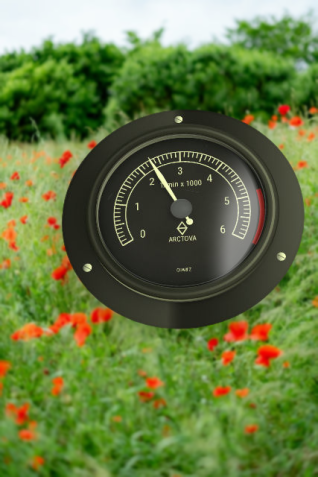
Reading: **2300** rpm
